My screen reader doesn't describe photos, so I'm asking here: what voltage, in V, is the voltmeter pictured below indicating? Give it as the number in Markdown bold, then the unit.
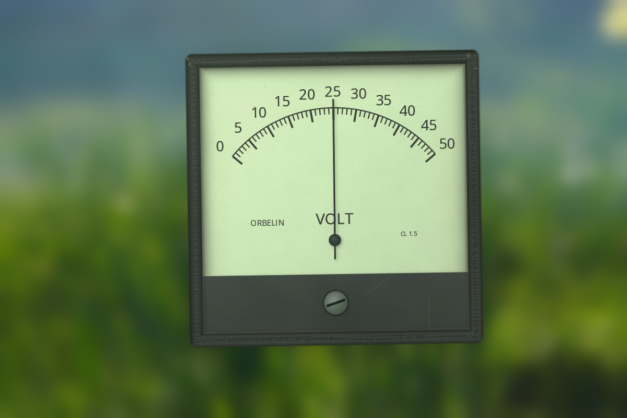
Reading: **25** V
